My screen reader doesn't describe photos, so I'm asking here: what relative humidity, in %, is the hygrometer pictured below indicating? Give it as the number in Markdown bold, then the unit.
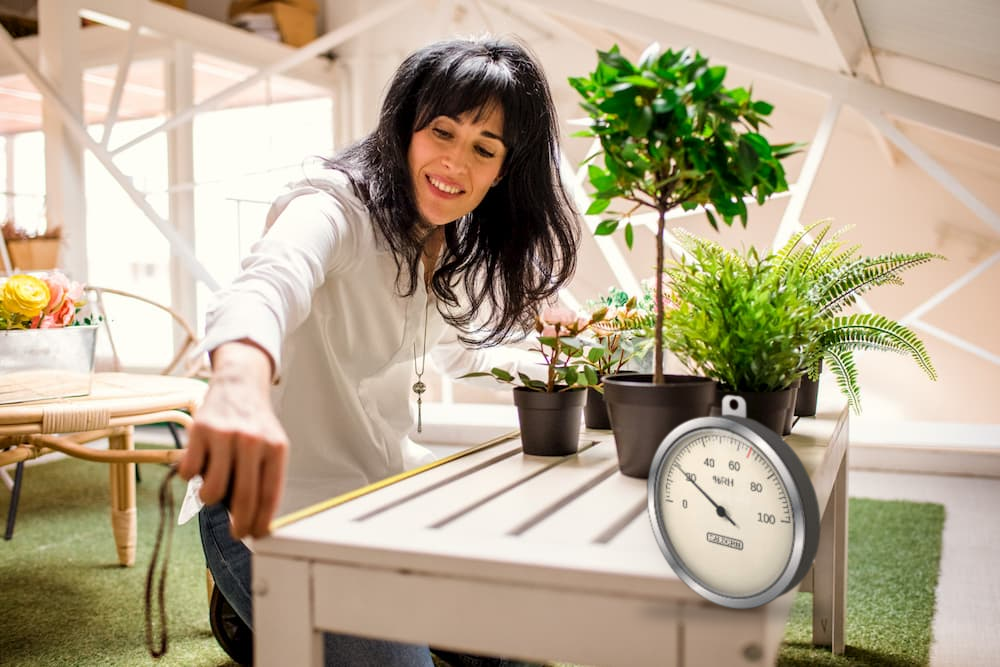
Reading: **20** %
